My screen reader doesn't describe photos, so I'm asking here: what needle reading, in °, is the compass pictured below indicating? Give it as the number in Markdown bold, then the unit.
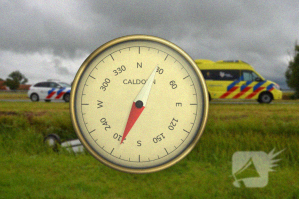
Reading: **205** °
